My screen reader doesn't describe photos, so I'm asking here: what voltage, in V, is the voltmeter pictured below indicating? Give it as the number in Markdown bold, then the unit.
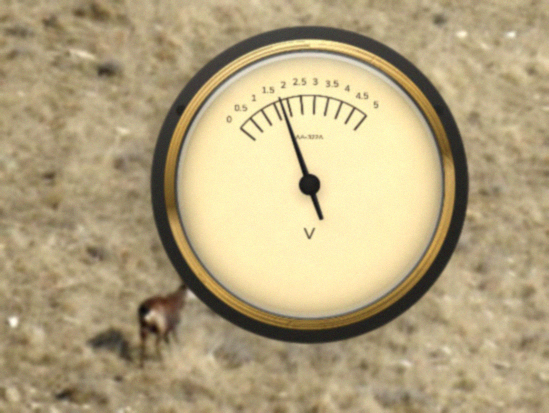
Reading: **1.75** V
